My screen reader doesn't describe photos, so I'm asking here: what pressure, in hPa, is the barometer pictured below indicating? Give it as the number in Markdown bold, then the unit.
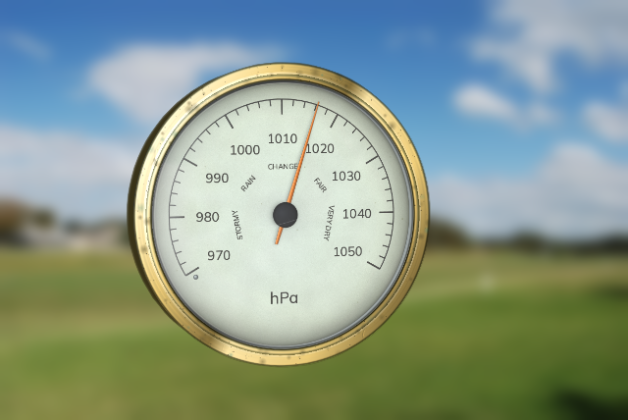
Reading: **1016** hPa
